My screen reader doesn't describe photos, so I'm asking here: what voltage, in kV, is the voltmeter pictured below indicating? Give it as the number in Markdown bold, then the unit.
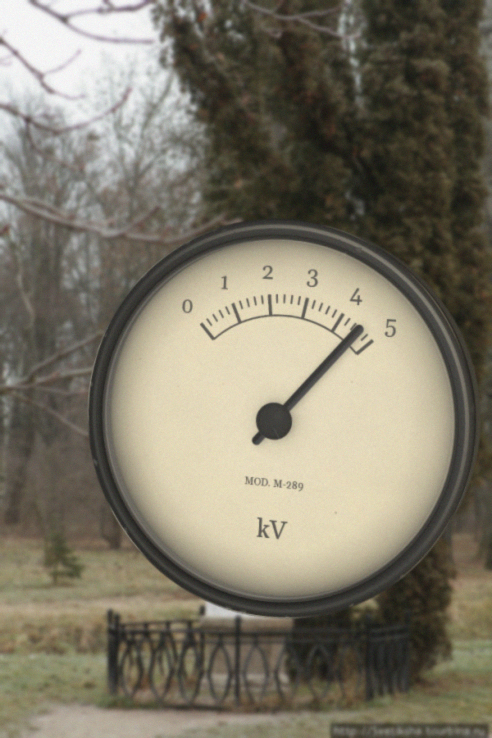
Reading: **4.6** kV
